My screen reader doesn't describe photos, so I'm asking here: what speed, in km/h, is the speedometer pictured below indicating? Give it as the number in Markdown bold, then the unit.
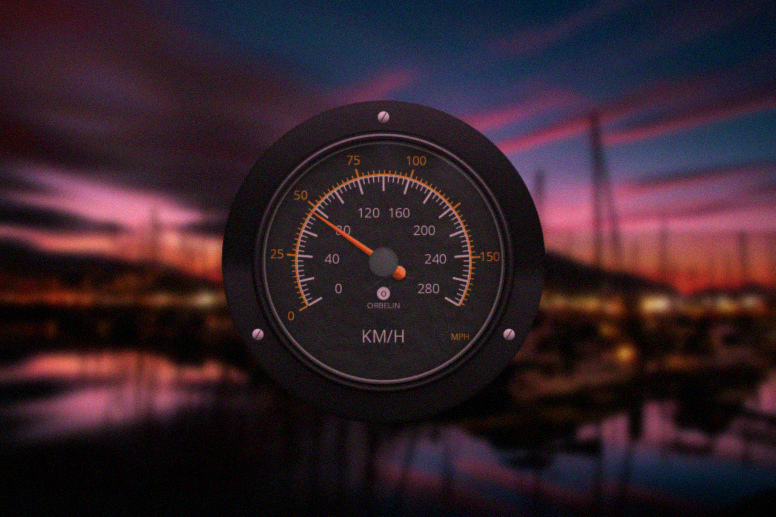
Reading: **76** km/h
